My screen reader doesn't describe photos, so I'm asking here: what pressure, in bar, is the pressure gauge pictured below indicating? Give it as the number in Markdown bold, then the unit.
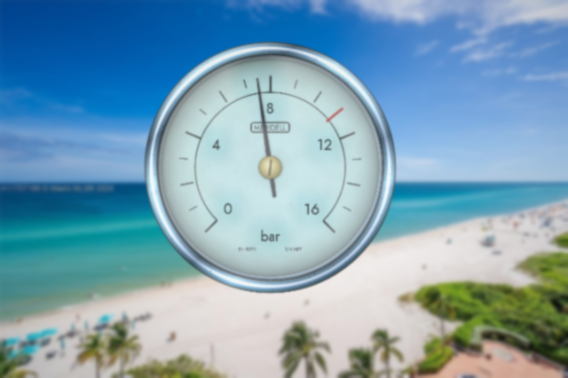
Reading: **7.5** bar
